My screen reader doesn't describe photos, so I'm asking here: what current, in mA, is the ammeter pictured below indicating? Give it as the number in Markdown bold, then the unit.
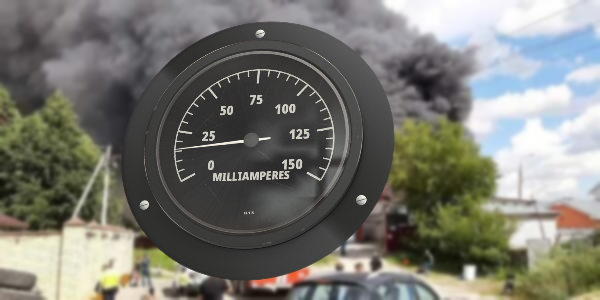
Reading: **15** mA
